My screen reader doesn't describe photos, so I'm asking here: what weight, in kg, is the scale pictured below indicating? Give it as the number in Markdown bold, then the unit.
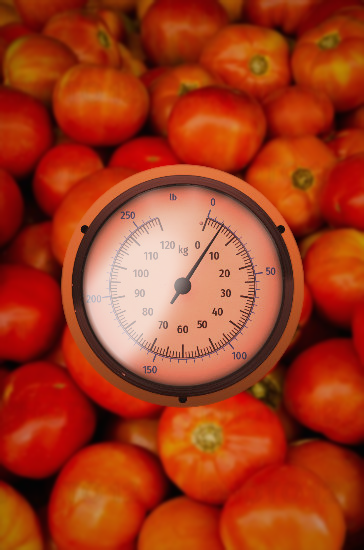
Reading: **5** kg
